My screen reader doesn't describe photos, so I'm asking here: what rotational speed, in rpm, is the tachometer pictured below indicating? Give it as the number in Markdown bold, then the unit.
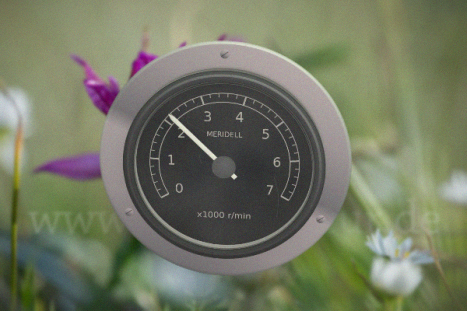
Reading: **2200** rpm
